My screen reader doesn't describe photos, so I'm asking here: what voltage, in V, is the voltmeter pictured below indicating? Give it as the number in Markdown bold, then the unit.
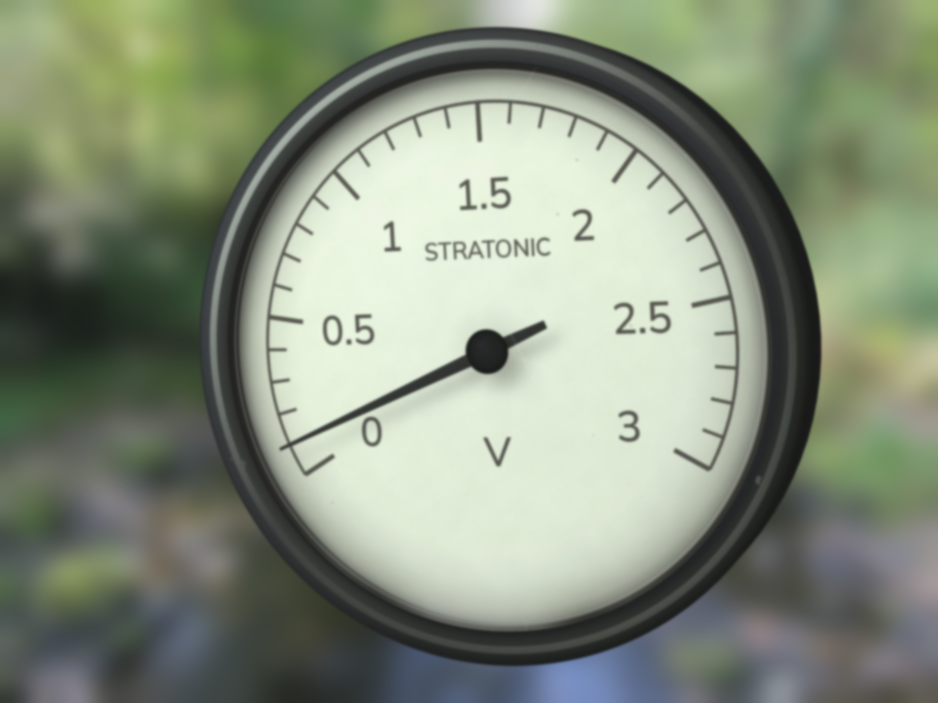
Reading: **0.1** V
